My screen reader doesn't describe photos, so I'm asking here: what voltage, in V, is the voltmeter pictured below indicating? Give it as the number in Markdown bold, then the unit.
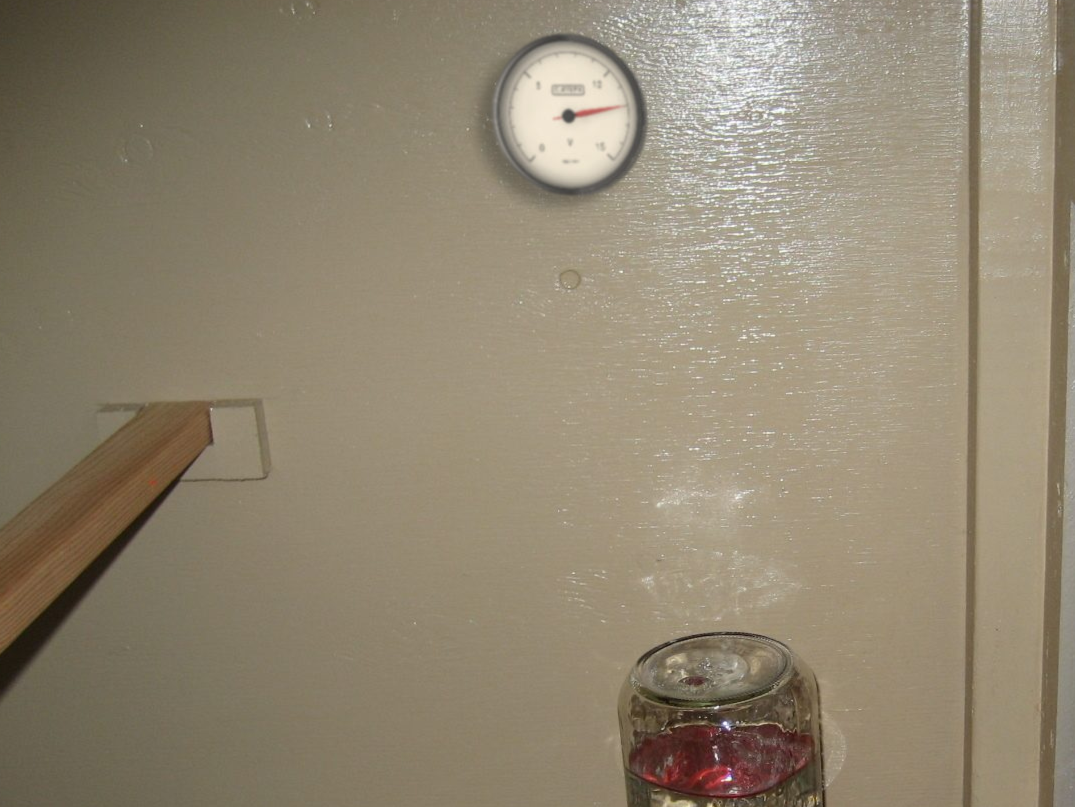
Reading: **12** V
